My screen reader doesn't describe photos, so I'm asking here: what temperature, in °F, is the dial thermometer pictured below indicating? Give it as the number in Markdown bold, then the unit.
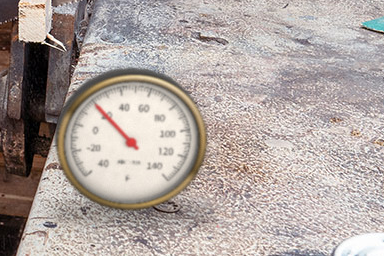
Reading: **20** °F
